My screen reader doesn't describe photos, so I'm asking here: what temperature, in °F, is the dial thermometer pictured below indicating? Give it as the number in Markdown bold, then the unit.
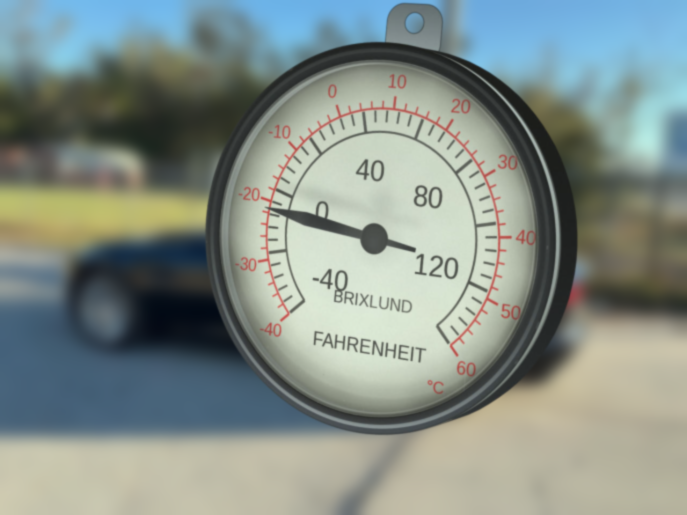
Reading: **-6** °F
